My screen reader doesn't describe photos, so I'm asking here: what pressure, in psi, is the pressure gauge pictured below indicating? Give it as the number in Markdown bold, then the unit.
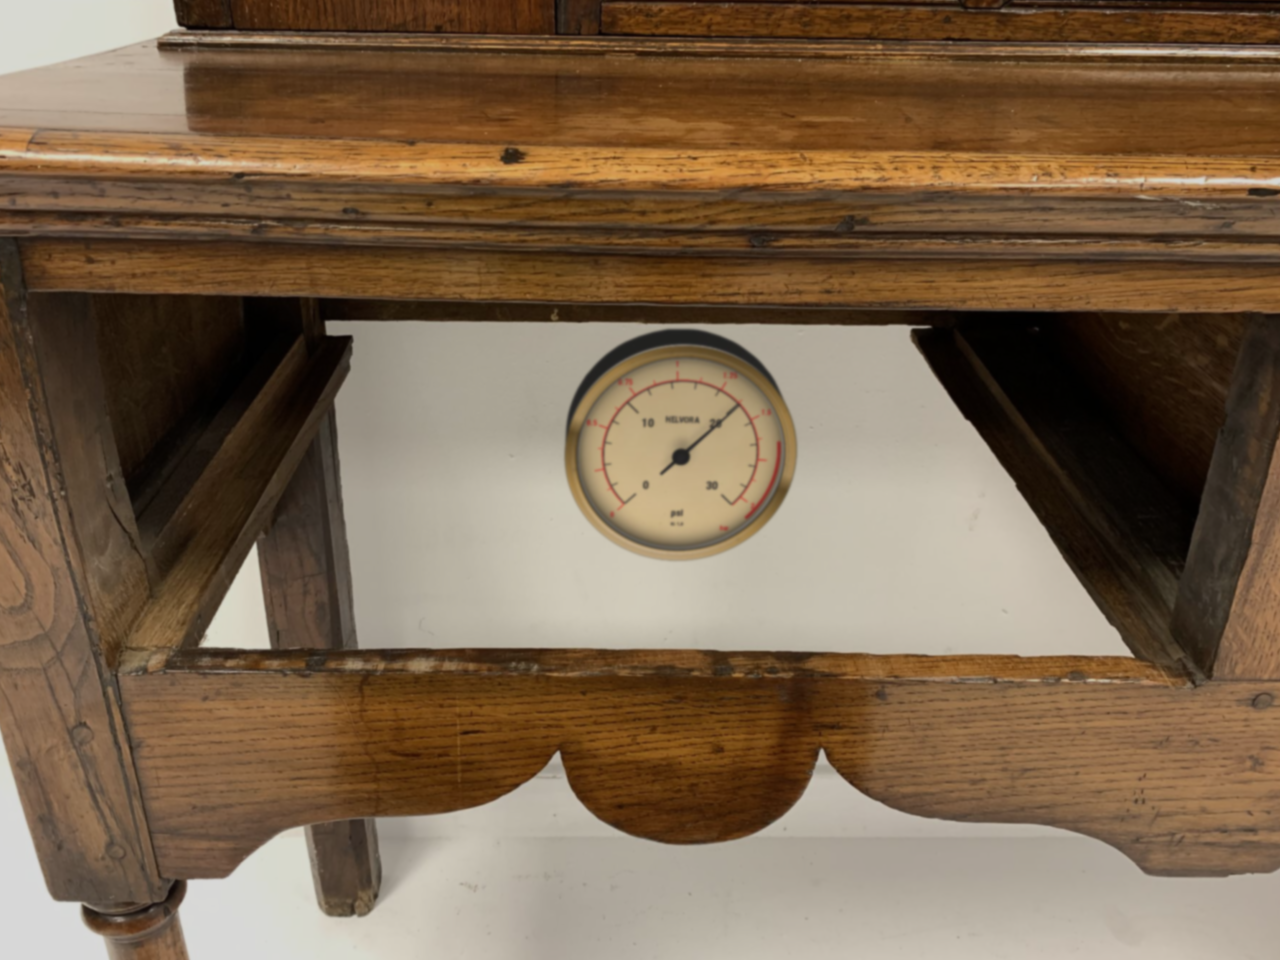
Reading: **20** psi
